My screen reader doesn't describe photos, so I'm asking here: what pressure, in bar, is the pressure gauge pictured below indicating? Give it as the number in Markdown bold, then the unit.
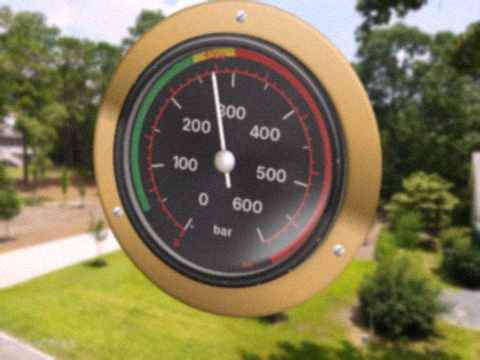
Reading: **275** bar
